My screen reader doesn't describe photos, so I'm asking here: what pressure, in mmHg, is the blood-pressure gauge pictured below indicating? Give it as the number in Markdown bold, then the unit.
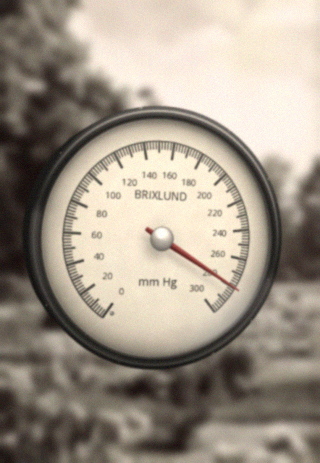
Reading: **280** mmHg
